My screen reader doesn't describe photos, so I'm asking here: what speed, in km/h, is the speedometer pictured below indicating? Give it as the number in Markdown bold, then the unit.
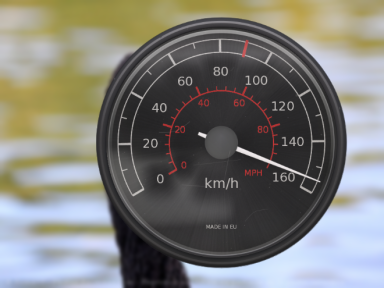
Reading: **155** km/h
